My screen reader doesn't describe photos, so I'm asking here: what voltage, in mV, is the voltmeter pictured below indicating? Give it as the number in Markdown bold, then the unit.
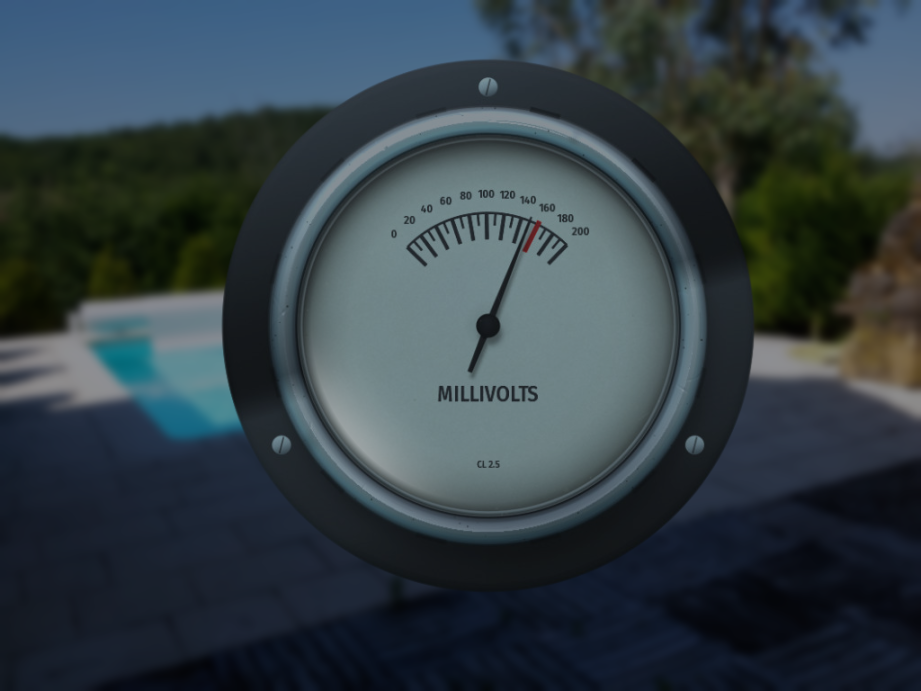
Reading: **150** mV
